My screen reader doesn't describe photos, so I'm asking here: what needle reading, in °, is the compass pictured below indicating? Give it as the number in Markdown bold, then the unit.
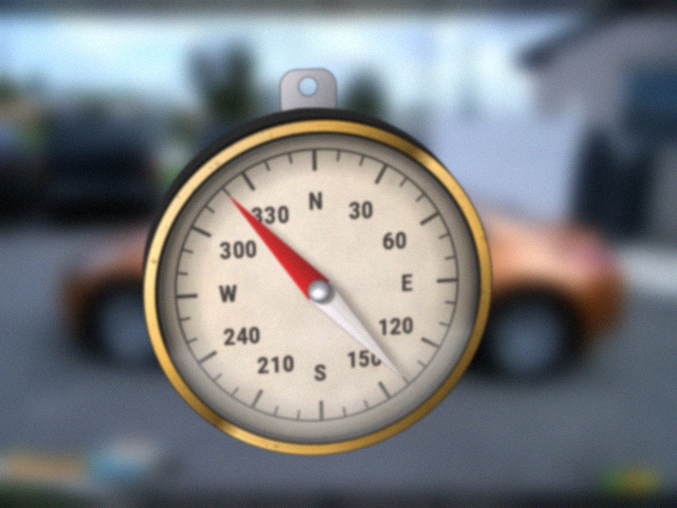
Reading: **320** °
